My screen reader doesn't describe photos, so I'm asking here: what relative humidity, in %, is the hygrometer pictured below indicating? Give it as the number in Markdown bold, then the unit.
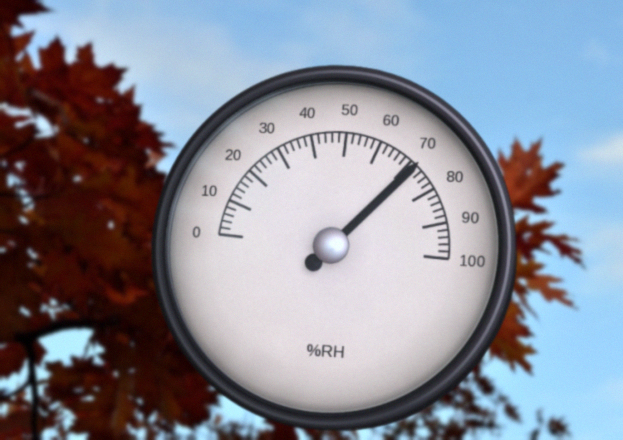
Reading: **72** %
